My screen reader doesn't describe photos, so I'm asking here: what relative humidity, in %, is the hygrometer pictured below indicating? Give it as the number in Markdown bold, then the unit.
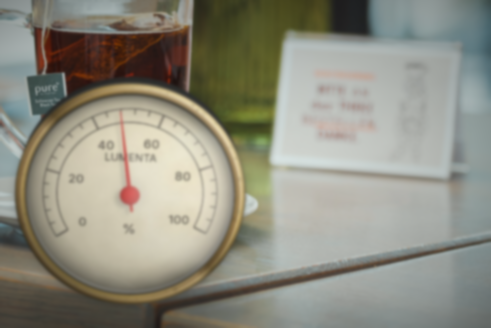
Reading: **48** %
